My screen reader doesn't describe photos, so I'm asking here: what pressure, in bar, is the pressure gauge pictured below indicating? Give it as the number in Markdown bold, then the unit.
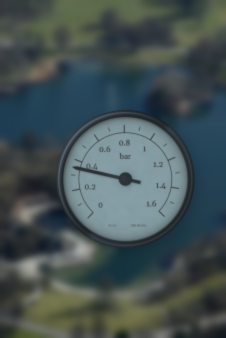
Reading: **0.35** bar
